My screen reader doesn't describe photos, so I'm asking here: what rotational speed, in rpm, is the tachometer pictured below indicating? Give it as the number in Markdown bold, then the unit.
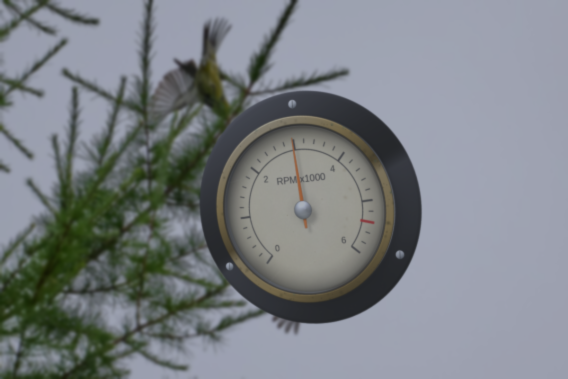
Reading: **3000** rpm
